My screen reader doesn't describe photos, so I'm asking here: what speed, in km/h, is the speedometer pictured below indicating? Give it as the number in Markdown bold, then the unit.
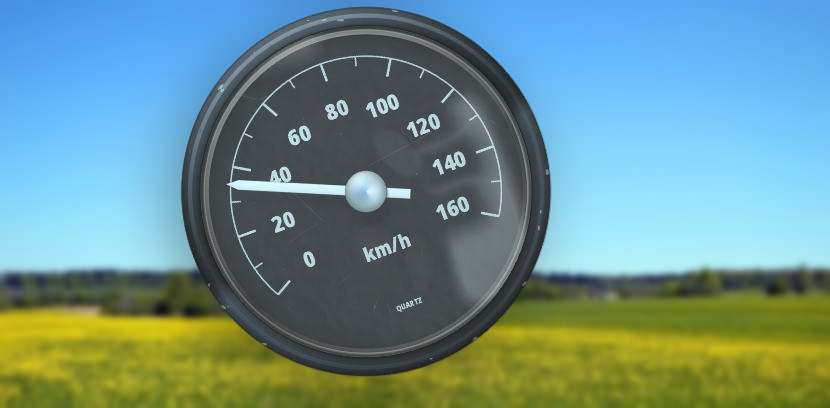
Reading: **35** km/h
